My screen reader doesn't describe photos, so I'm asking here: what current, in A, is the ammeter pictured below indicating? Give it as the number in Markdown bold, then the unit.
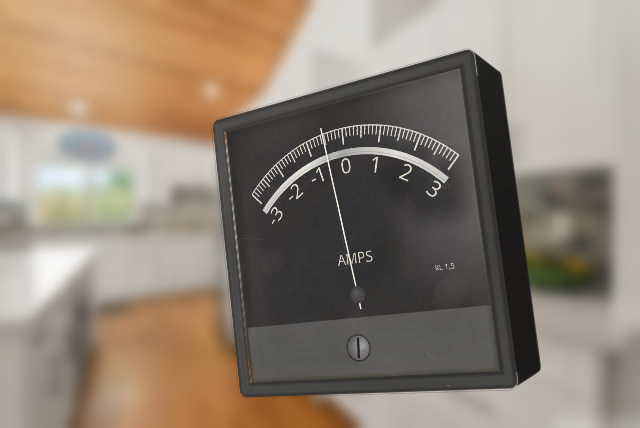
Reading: **-0.5** A
